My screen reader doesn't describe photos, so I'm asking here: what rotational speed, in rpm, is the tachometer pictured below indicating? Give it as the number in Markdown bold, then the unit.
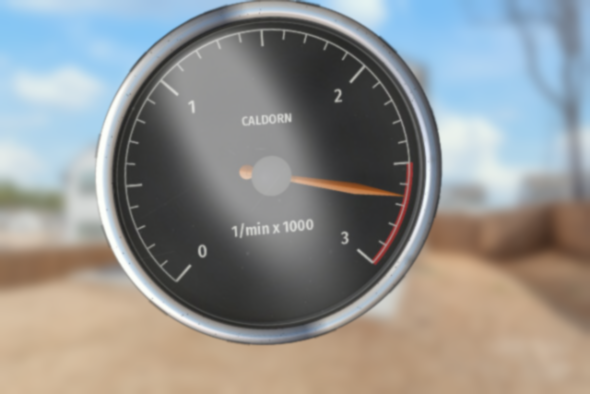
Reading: **2650** rpm
